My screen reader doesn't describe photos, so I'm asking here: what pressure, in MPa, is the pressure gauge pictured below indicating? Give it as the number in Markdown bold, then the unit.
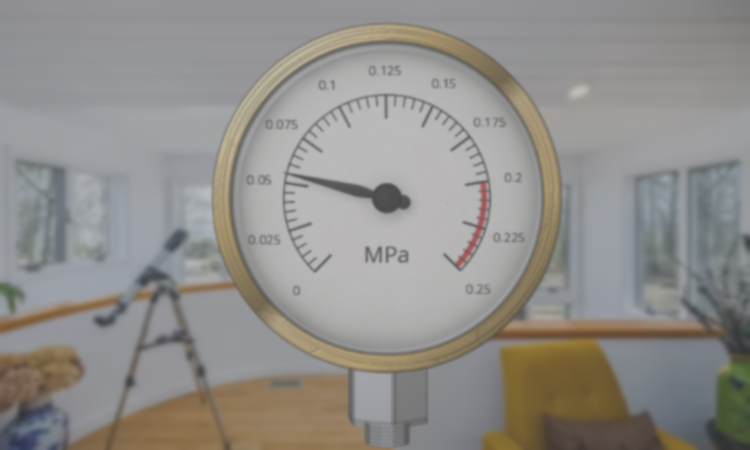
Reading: **0.055** MPa
